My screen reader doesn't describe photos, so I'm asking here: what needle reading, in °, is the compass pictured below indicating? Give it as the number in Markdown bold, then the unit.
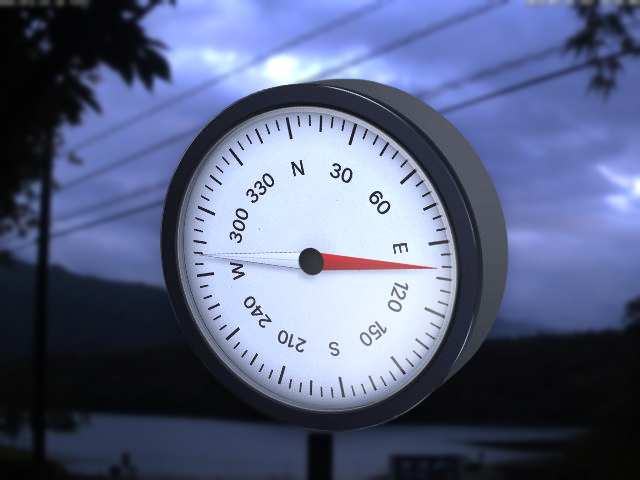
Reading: **100** °
